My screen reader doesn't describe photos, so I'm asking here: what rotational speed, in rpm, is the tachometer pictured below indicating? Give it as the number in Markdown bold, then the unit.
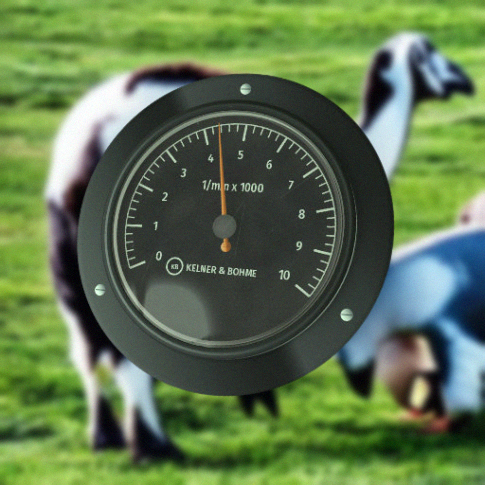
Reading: **4400** rpm
